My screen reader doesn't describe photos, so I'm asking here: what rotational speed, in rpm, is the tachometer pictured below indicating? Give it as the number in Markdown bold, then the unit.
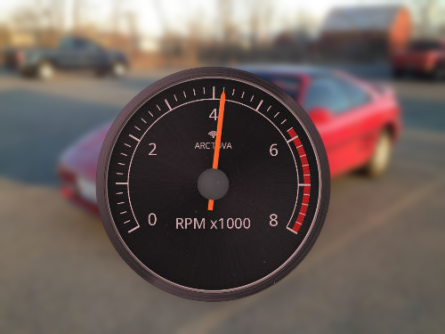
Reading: **4200** rpm
